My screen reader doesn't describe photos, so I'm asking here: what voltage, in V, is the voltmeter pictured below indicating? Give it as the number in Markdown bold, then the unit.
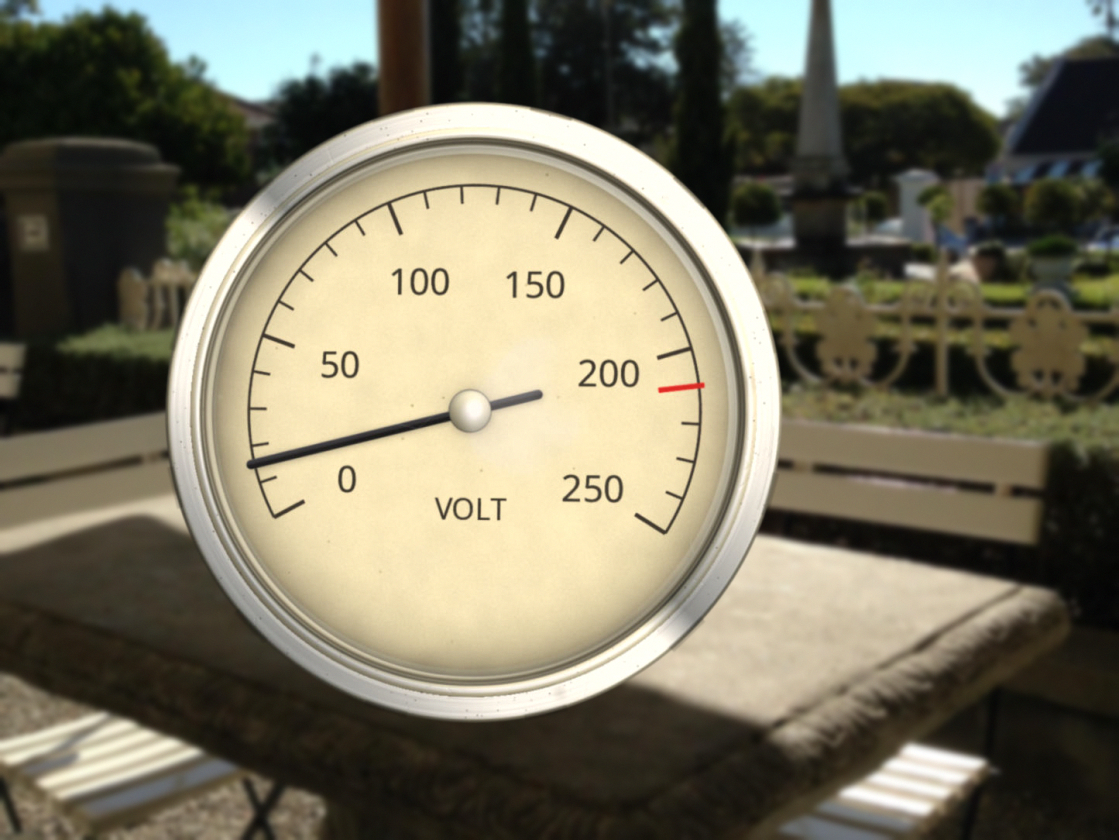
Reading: **15** V
